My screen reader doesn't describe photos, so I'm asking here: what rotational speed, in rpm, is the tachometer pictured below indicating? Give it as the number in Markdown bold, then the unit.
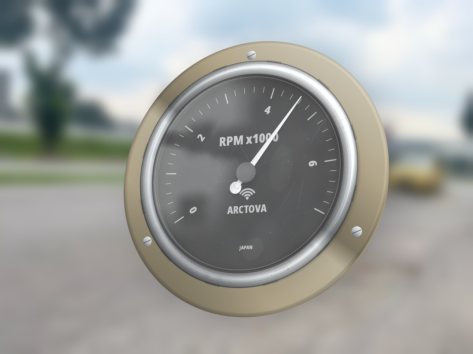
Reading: **4600** rpm
